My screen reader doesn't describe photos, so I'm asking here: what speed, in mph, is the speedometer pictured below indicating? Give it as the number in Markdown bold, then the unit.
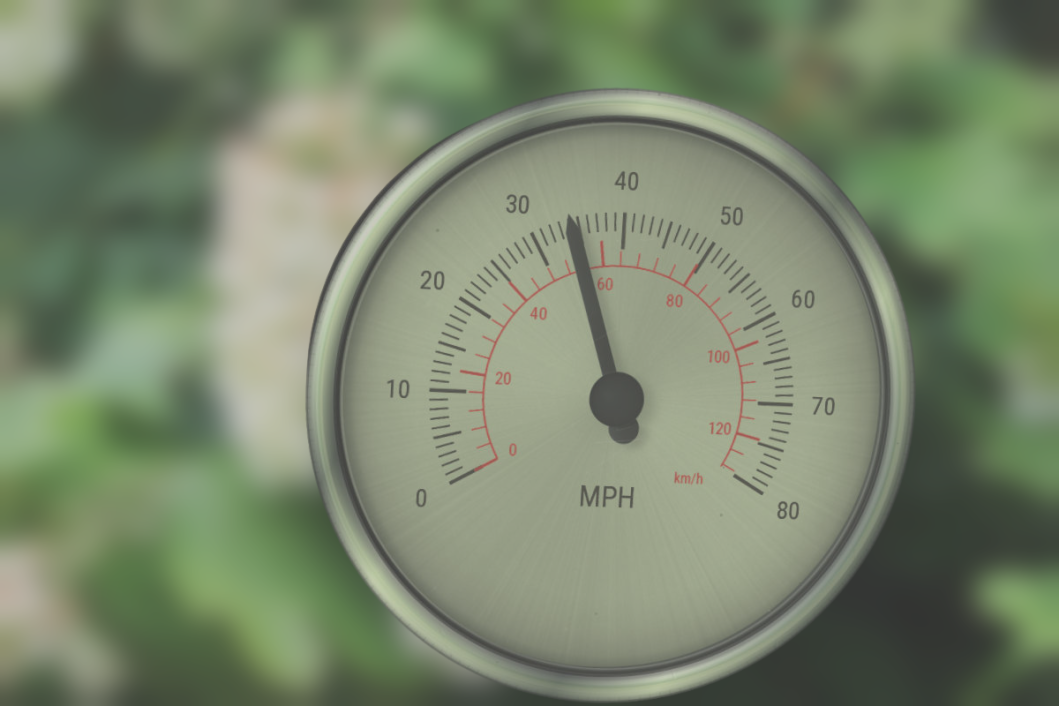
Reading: **34** mph
